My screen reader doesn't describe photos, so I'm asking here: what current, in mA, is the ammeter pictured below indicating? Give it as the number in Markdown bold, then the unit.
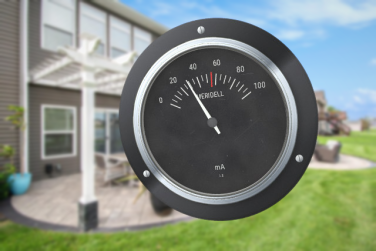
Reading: **30** mA
